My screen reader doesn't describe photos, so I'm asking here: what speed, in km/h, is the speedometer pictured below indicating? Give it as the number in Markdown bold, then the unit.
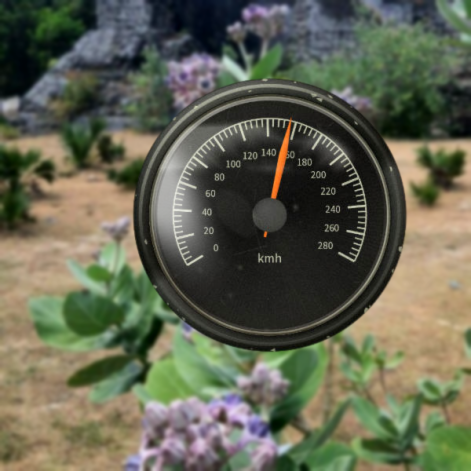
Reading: **156** km/h
